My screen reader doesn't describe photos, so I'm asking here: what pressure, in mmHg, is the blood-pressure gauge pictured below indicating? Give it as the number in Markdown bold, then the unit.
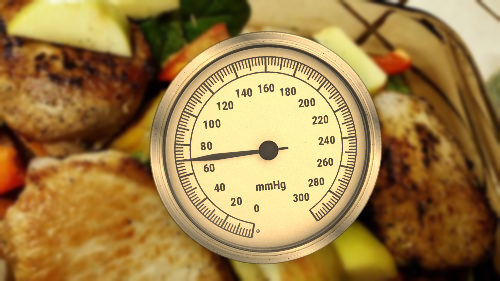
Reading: **70** mmHg
